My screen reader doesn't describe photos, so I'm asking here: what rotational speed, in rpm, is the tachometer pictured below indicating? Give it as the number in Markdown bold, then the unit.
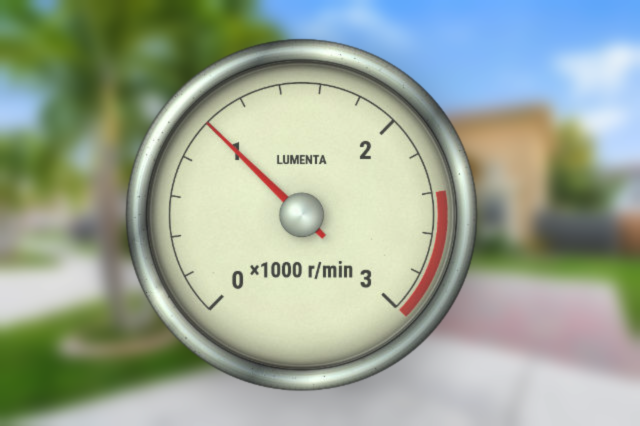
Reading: **1000** rpm
